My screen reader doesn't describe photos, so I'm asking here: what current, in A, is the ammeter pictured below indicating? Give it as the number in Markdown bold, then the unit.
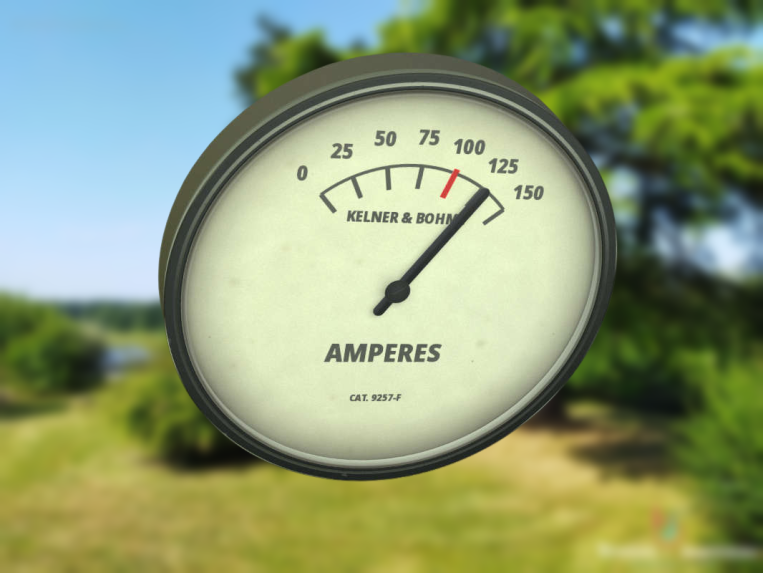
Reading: **125** A
